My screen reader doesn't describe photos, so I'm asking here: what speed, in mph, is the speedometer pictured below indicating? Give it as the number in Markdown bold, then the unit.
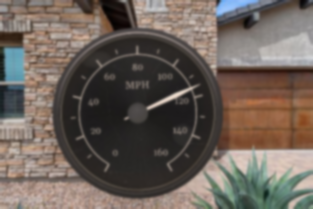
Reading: **115** mph
